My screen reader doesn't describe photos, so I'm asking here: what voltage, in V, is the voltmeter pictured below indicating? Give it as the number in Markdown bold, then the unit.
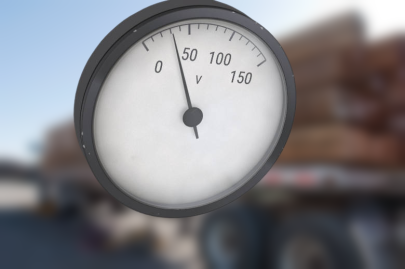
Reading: **30** V
